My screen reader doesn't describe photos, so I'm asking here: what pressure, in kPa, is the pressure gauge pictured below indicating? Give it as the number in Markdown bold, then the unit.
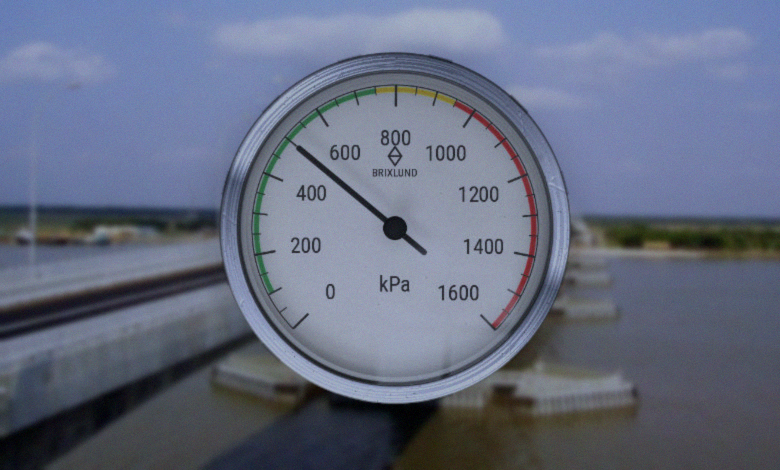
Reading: **500** kPa
